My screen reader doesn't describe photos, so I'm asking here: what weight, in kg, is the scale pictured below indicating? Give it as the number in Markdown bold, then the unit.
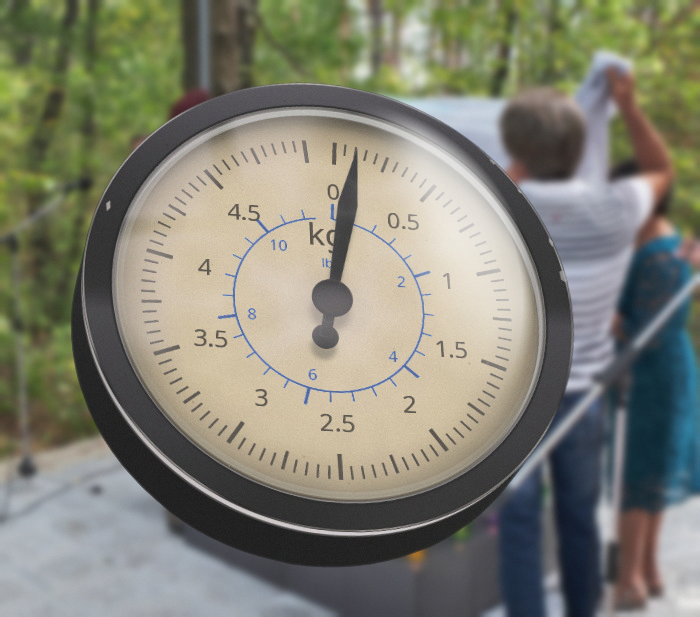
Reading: **0.1** kg
